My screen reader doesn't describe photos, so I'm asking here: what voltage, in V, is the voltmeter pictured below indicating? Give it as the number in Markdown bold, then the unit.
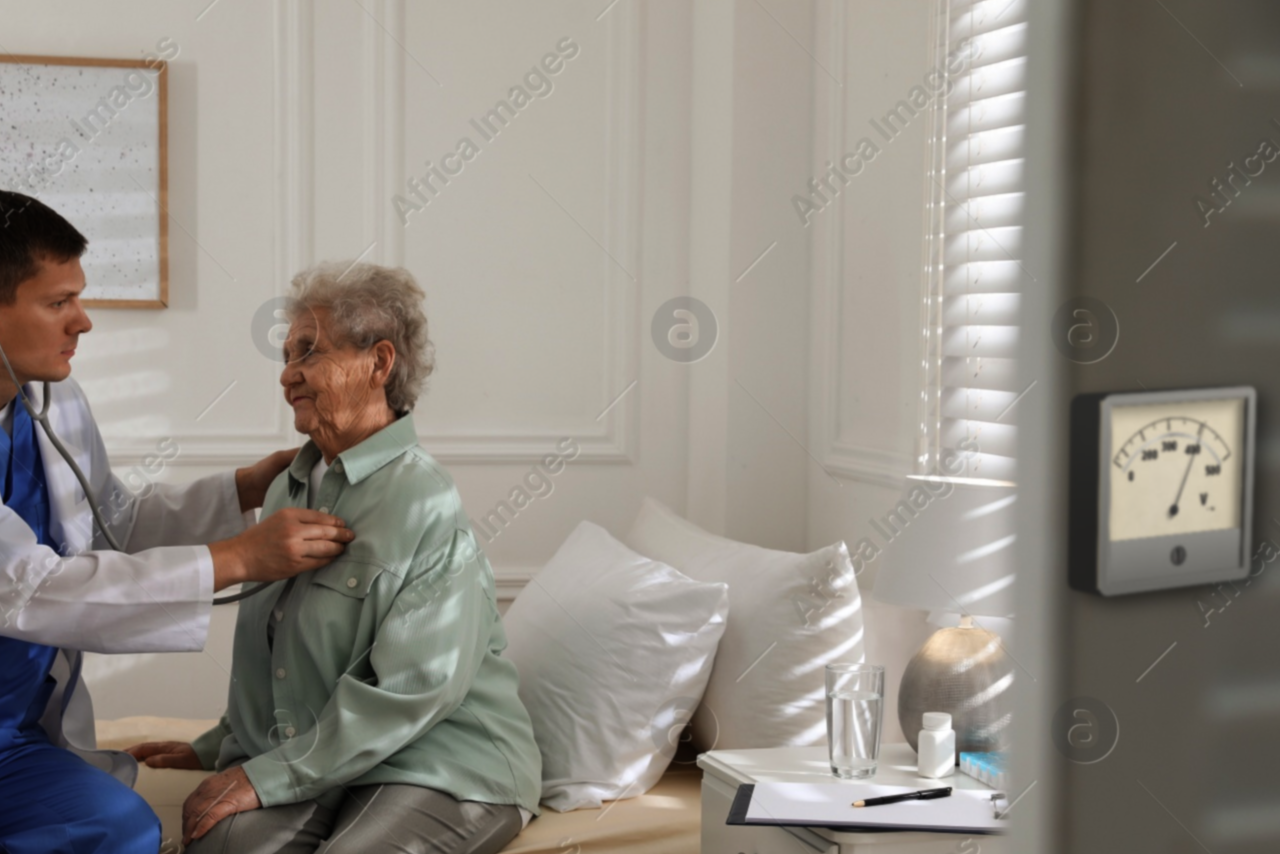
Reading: **400** V
